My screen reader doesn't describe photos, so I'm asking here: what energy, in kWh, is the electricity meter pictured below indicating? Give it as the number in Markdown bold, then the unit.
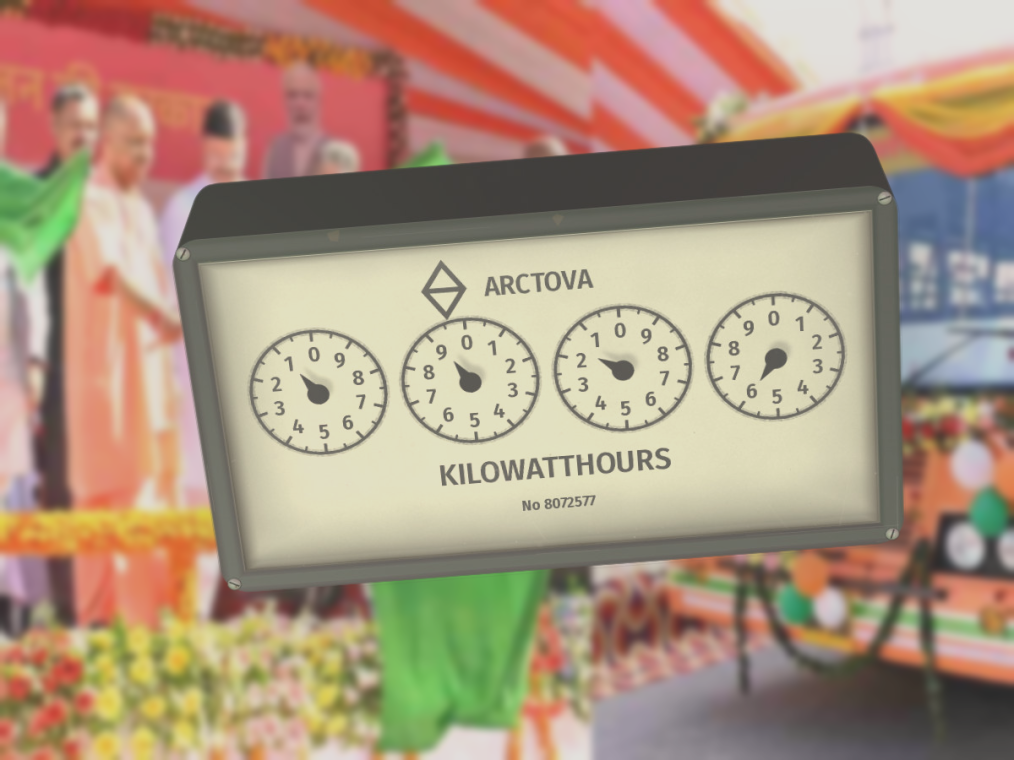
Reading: **916** kWh
